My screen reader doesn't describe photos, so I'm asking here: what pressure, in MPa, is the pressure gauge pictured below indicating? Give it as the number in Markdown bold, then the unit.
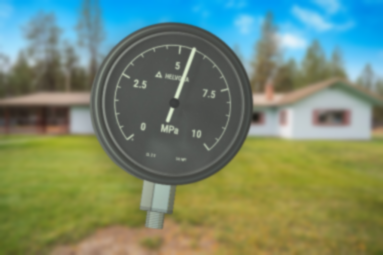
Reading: **5.5** MPa
